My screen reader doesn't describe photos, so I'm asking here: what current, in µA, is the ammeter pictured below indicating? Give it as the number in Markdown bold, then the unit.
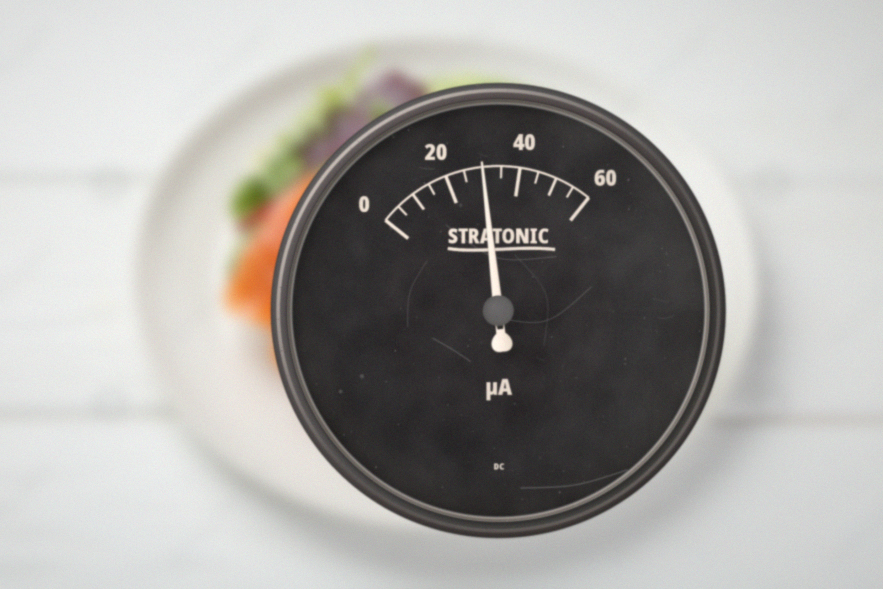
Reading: **30** µA
